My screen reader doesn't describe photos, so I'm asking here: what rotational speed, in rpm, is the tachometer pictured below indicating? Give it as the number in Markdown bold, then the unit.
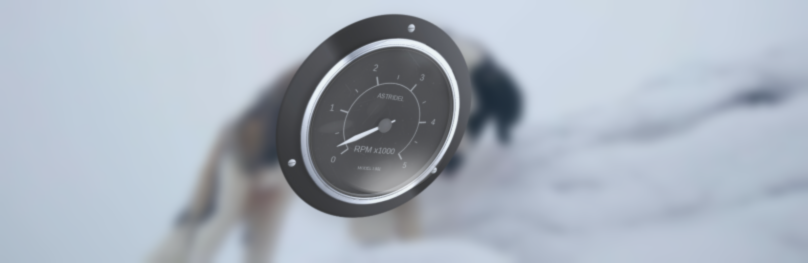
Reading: **250** rpm
